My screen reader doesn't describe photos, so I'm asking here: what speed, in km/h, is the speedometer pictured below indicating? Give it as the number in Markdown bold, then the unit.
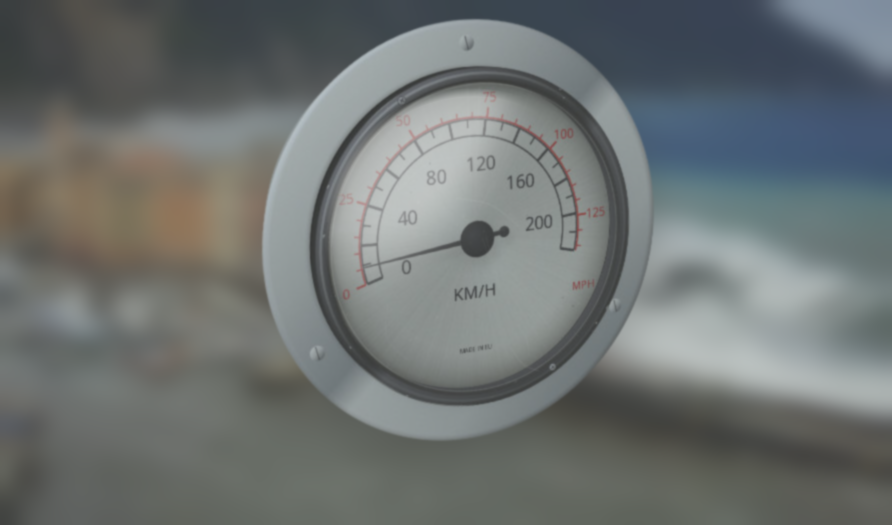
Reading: **10** km/h
